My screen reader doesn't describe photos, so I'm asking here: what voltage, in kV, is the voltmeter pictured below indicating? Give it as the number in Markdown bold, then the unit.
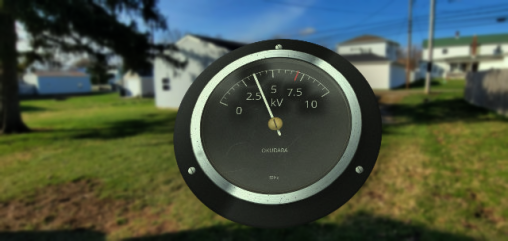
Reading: **3.5** kV
